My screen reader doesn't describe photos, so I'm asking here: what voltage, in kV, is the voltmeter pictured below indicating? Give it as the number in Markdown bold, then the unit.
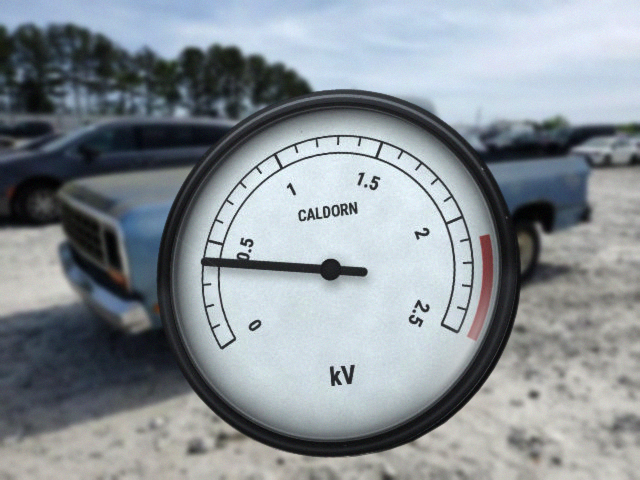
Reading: **0.4** kV
